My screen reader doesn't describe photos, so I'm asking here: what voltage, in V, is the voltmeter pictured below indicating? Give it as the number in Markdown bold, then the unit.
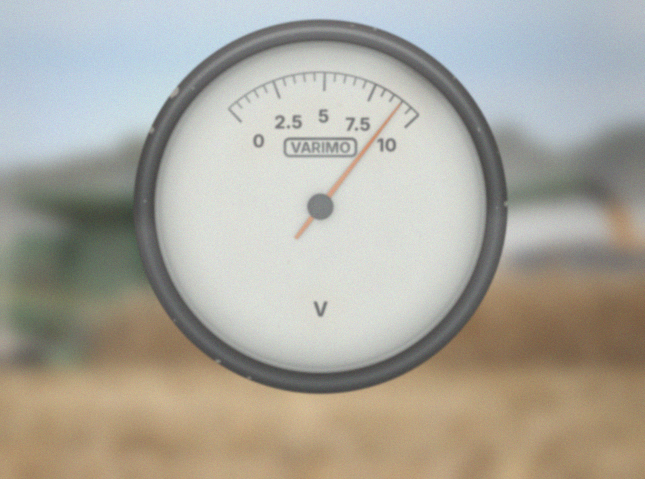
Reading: **9** V
